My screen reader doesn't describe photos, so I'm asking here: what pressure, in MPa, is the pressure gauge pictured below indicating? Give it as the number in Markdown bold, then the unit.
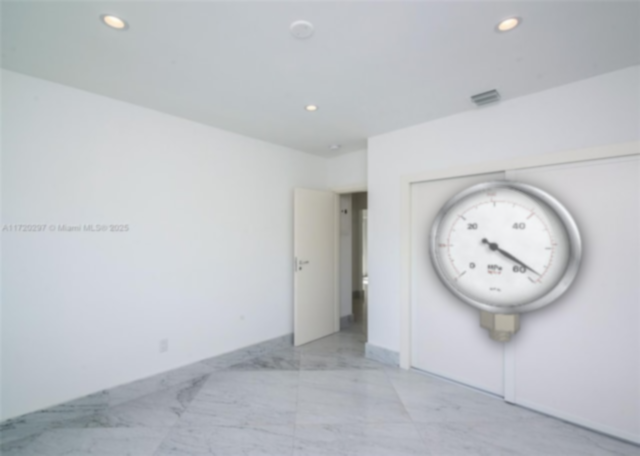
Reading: **57.5** MPa
